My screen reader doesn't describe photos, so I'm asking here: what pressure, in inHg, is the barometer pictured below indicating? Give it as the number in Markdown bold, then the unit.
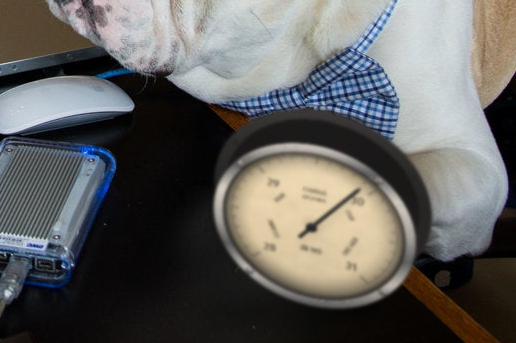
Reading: **29.9** inHg
